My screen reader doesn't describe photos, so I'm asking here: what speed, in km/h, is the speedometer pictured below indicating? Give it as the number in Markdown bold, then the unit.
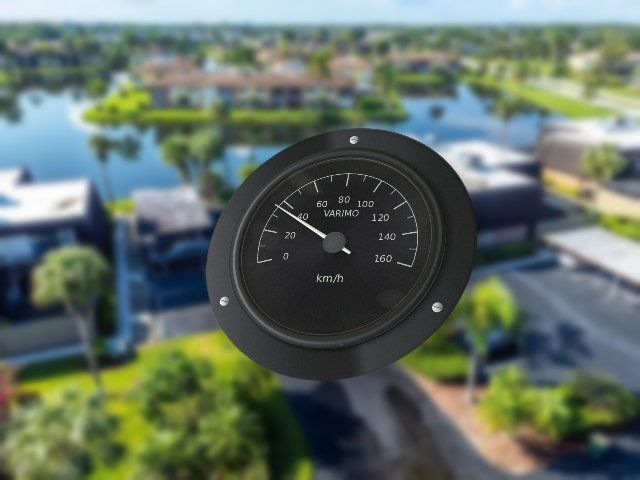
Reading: **35** km/h
